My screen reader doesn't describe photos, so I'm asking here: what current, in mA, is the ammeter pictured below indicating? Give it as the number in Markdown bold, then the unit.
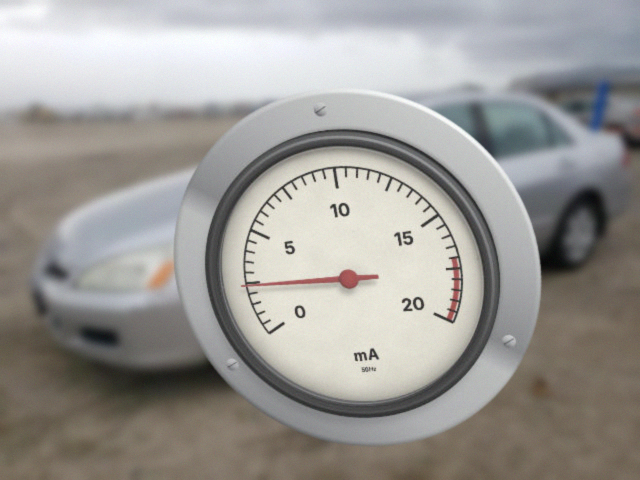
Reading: **2.5** mA
